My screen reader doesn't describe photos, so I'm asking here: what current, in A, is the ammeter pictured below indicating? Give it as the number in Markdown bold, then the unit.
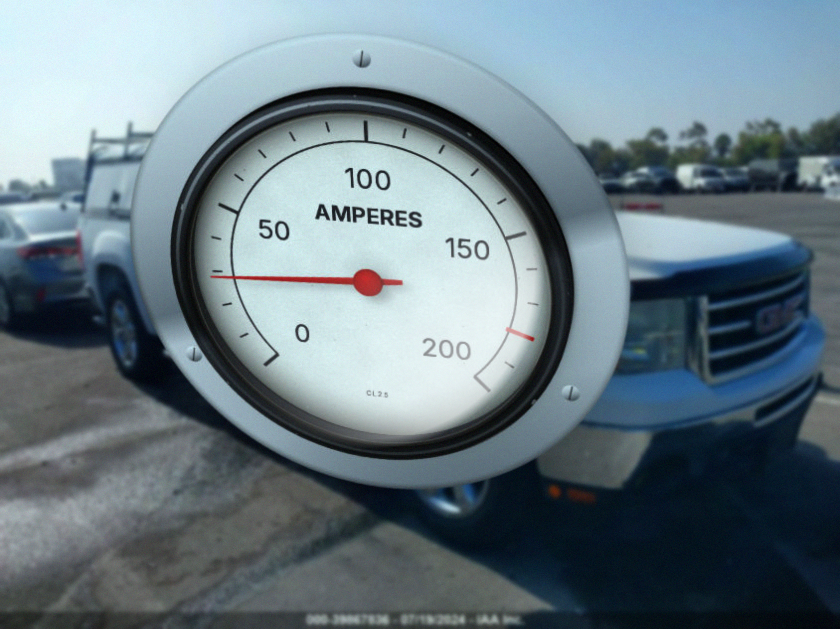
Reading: **30** A
